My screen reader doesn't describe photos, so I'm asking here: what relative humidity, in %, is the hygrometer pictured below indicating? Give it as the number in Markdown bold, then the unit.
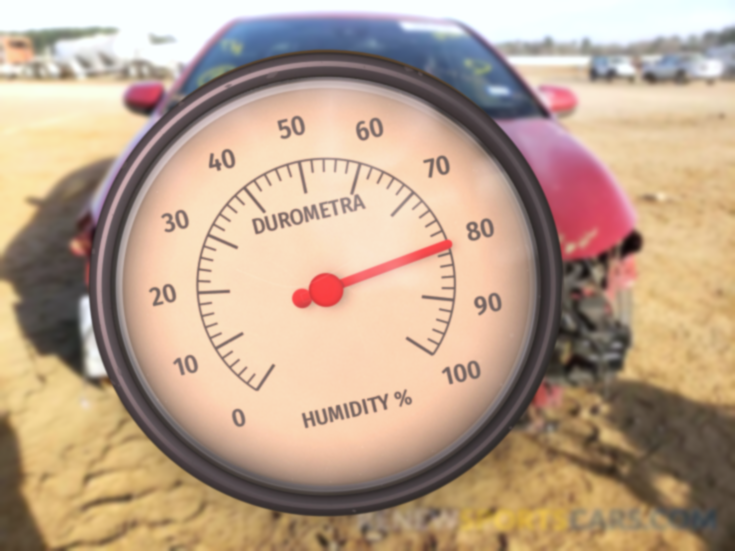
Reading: **80** %
